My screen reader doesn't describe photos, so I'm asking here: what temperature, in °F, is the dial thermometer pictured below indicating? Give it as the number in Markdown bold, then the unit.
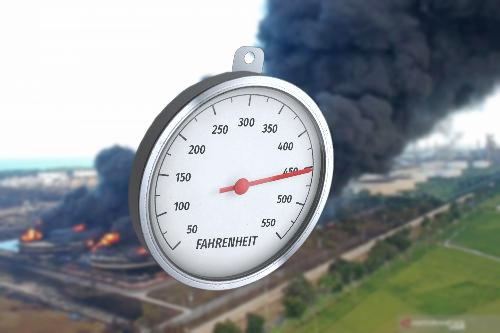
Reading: **450** °F
